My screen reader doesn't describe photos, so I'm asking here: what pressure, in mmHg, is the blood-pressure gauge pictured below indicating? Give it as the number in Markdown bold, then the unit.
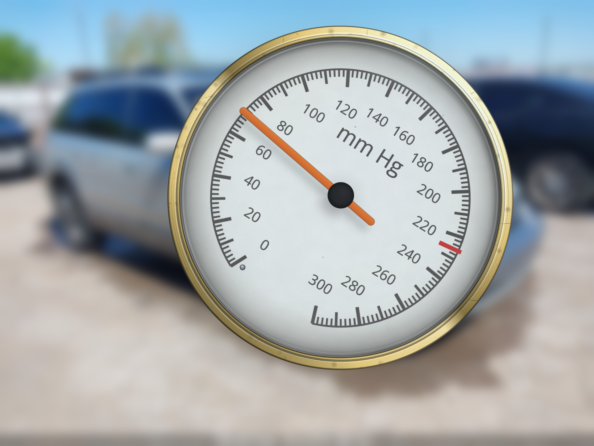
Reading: **70** mmHg
